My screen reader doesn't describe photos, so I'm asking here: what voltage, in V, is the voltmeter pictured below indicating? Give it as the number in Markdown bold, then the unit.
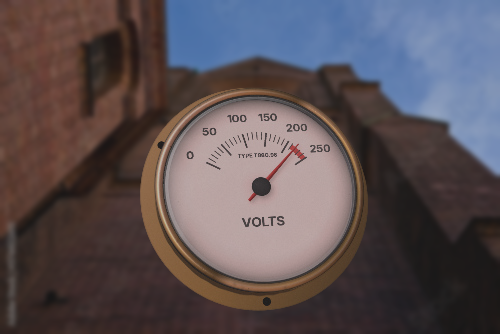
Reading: **220** V
